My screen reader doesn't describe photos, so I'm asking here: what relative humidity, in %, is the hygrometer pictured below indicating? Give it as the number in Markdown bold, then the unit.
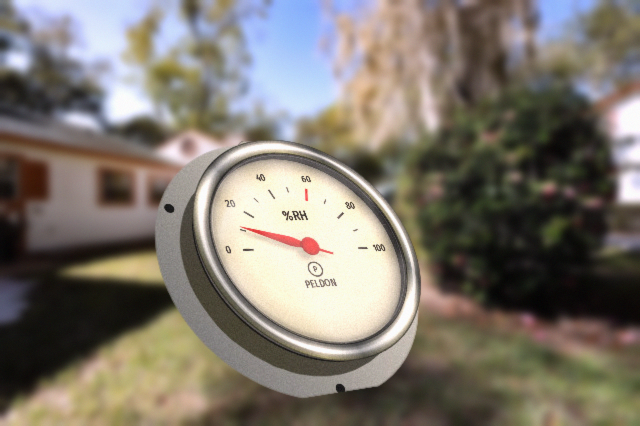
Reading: **10** %
